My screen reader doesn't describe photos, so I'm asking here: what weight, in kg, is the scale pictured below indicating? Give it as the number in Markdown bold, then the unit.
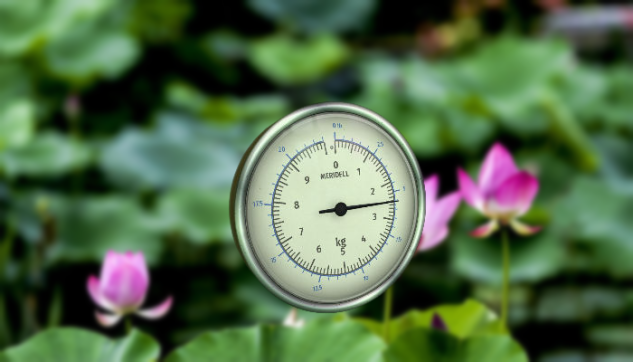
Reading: **2.5** kg
